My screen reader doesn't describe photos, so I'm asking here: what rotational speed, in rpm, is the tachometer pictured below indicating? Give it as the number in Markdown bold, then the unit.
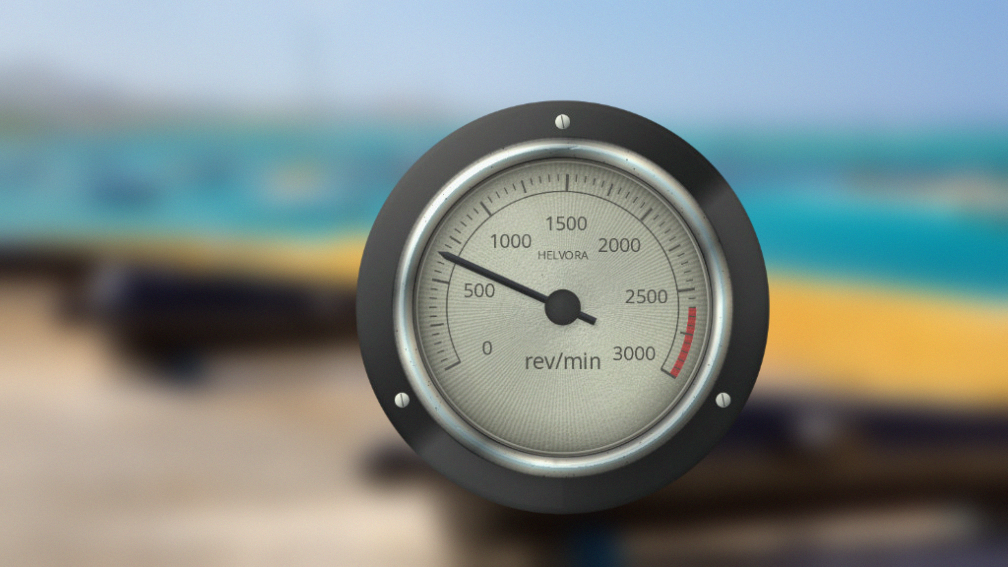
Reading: **650** rpm
